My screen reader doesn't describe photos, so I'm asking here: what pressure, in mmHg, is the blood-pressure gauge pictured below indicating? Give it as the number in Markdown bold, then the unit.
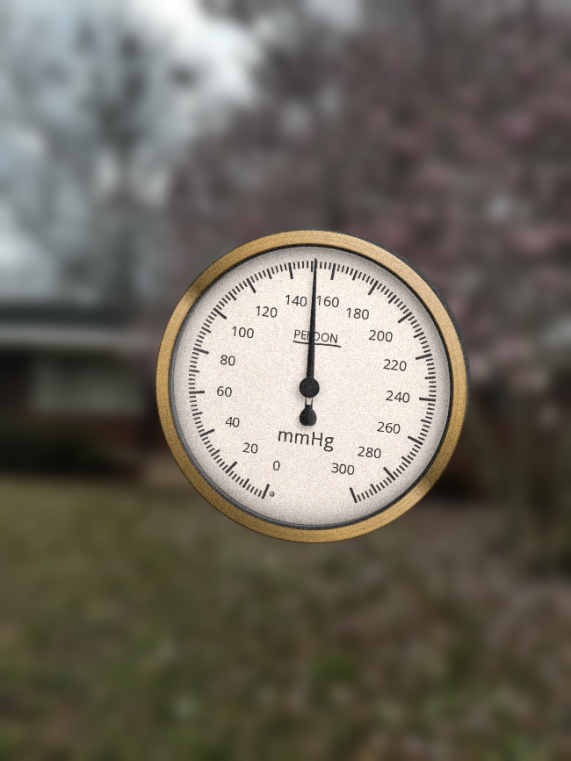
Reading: **152** mmHg
